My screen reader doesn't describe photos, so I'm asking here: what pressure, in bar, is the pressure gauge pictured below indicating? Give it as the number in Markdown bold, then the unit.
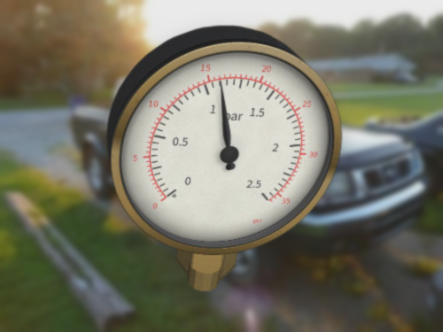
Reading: **1.1** bar
